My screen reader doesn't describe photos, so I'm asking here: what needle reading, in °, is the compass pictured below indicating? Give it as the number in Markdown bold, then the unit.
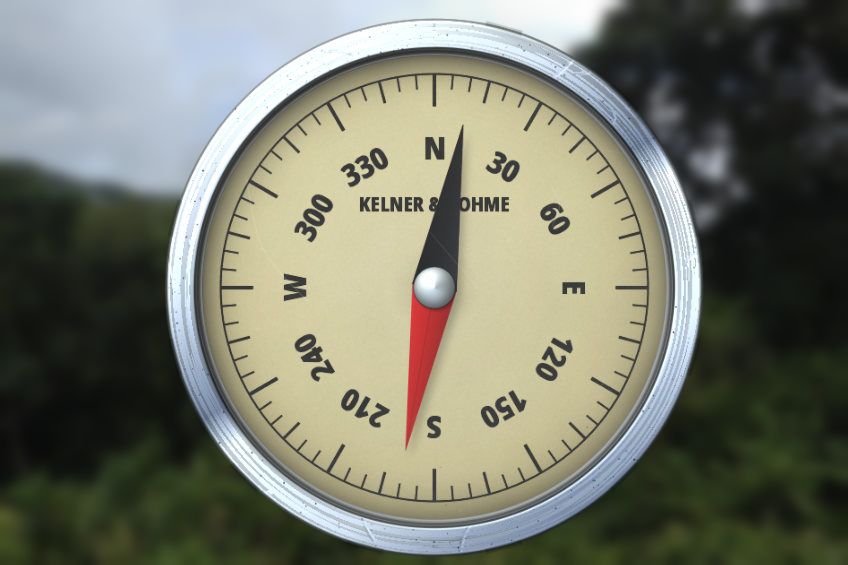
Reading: **190** °
